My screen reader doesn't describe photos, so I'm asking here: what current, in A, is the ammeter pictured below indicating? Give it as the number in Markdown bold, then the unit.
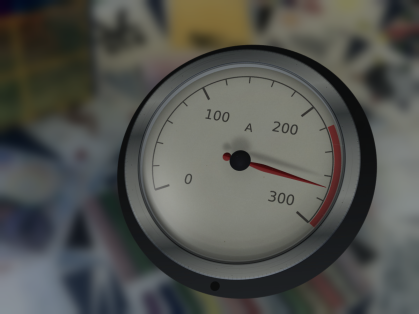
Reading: **270** A
